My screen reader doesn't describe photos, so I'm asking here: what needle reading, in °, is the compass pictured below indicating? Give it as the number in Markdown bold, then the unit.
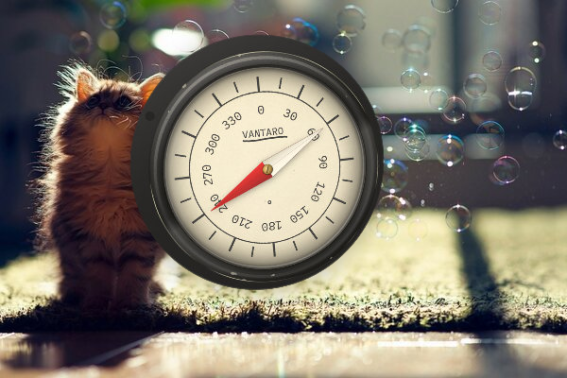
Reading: **240** °
